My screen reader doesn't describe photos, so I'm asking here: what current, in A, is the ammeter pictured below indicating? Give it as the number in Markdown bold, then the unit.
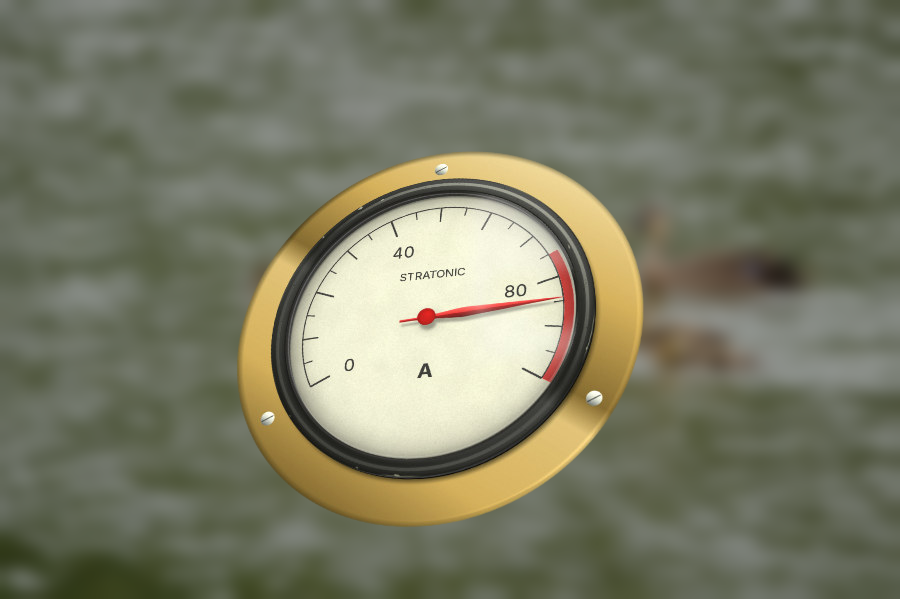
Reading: **85** A
